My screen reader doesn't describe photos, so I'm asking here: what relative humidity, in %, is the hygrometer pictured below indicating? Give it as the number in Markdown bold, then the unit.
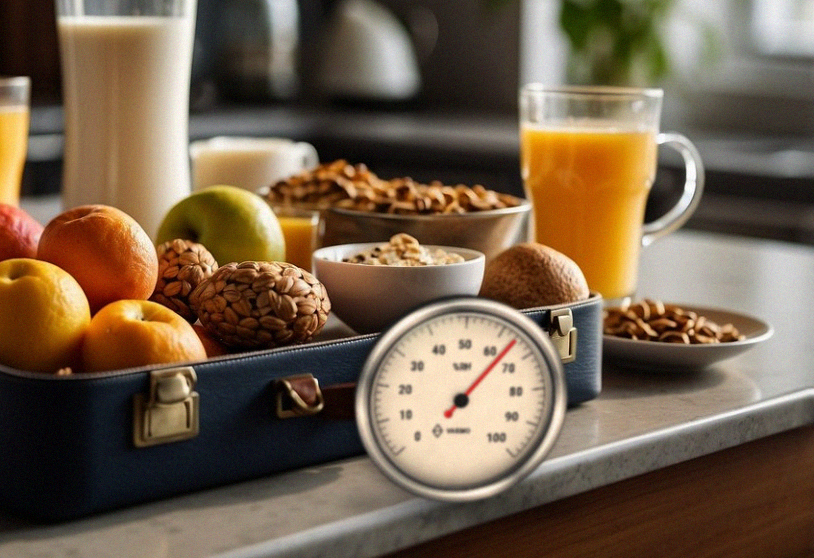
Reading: **64** %
